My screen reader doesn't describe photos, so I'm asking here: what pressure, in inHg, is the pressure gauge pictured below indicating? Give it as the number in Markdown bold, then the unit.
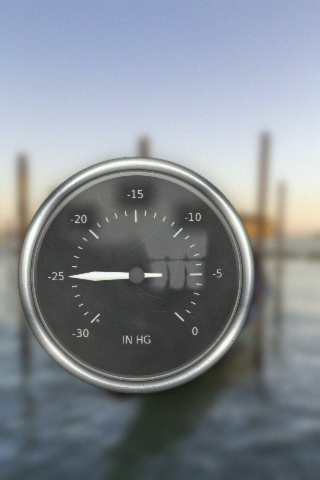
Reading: **-25** inHg
